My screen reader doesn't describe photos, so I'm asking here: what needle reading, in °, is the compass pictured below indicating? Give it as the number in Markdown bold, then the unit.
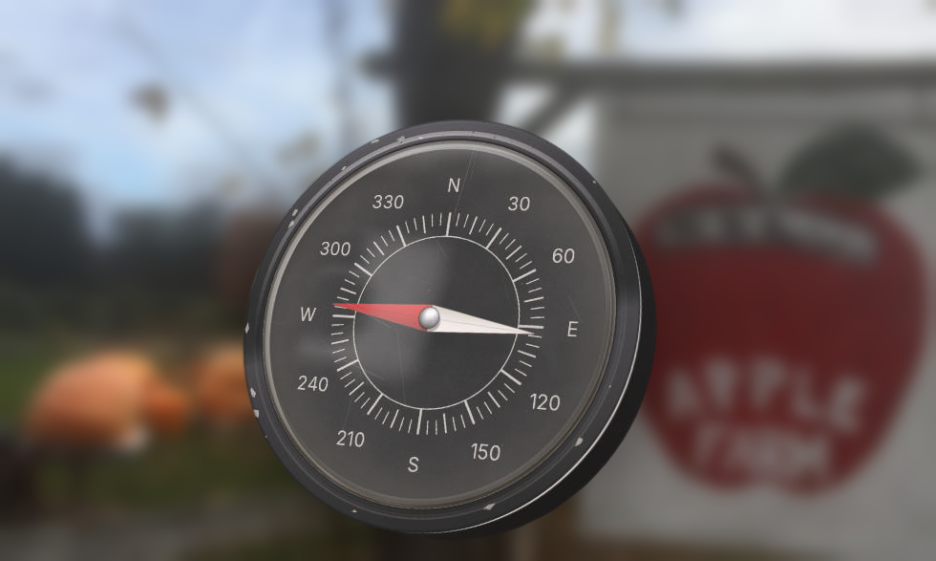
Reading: **275** °
